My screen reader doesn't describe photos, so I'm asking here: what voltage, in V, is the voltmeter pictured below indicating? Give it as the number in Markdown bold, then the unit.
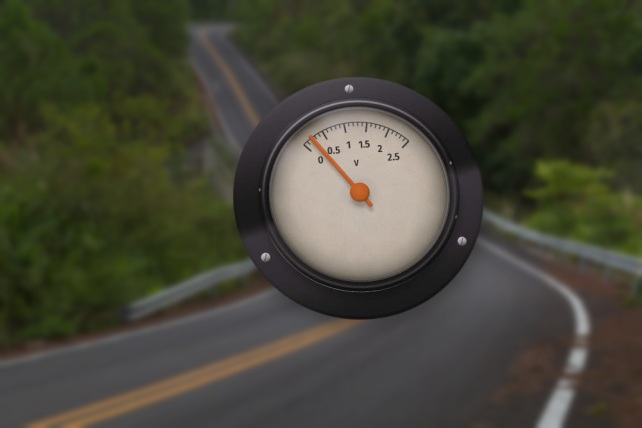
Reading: **0.2** V
